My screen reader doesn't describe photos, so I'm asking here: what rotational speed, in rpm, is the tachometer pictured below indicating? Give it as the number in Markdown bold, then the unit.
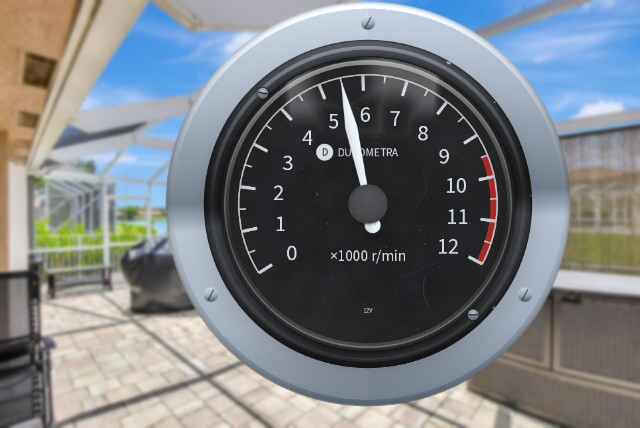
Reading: **5500** rpm
